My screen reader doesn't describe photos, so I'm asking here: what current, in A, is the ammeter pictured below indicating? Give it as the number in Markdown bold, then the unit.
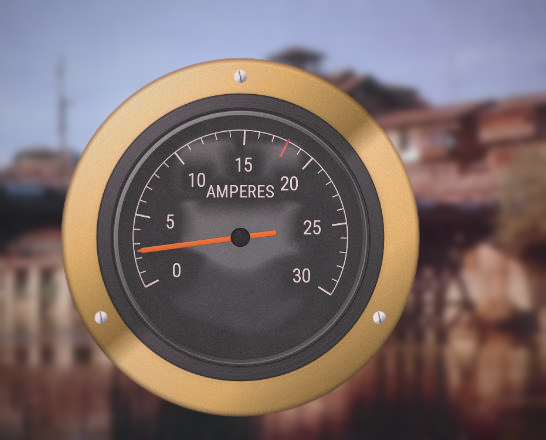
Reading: **2.5** A
